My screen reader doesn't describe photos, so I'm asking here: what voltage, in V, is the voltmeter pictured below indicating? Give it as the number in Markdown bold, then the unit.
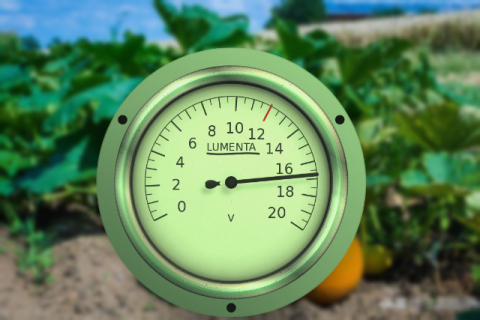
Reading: **16.75** V
